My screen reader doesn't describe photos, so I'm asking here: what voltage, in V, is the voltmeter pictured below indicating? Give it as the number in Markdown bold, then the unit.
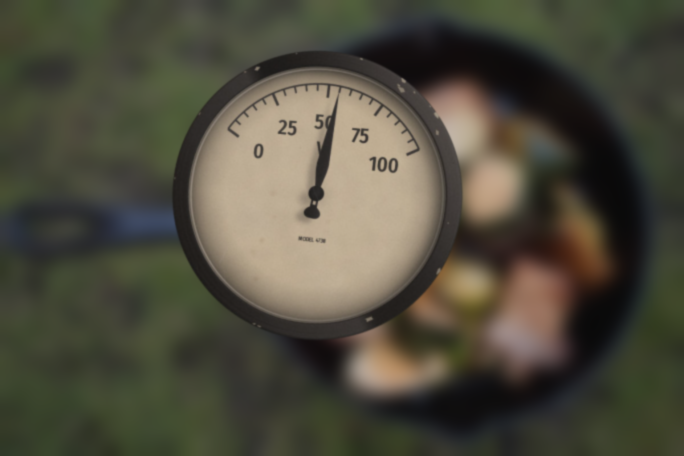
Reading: **55** V
